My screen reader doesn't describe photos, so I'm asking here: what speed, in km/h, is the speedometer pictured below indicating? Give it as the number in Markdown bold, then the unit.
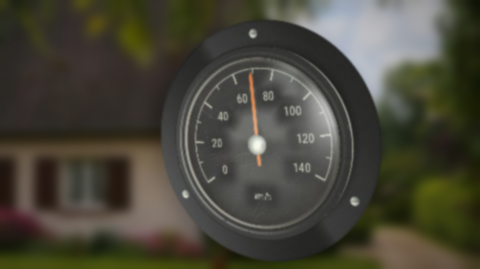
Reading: **70** km/h
